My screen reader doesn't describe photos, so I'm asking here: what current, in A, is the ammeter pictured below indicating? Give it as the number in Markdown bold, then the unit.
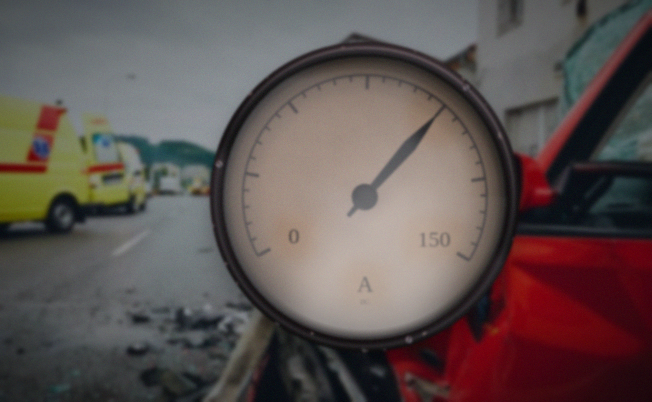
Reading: **100** A
